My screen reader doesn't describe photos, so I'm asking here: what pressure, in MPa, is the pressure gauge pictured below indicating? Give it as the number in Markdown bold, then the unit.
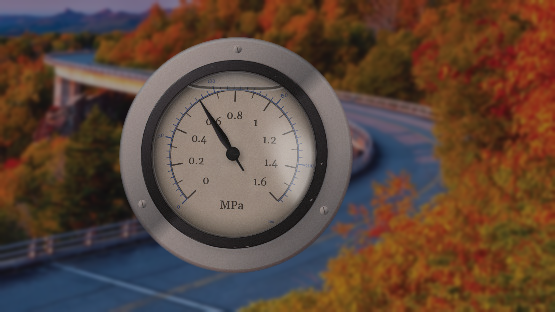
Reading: **0.6** MPa
